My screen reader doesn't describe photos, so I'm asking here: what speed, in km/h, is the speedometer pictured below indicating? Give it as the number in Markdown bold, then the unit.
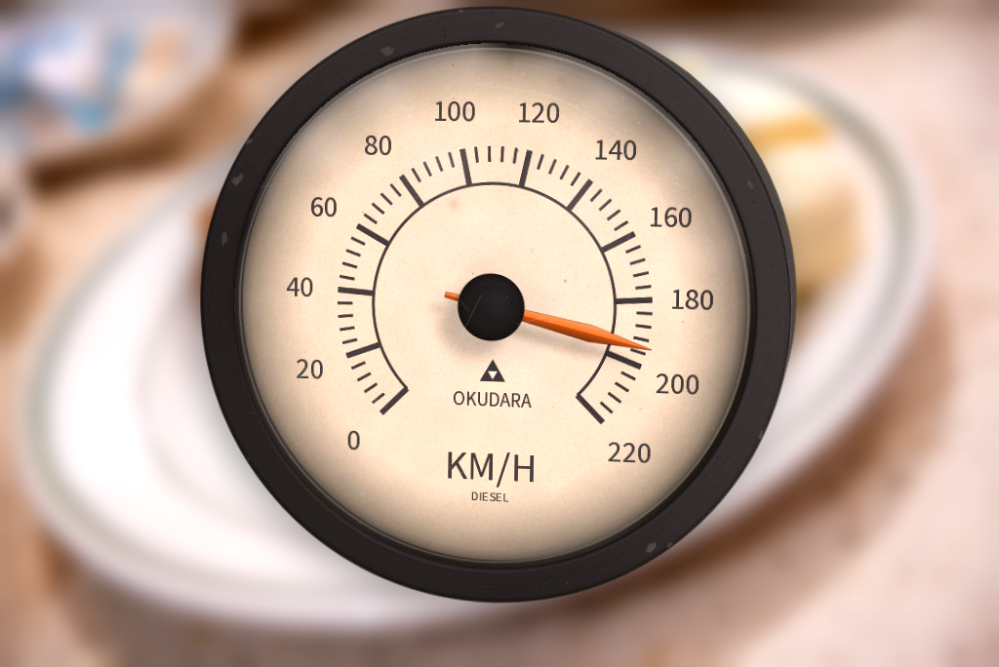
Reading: **194** km/h
